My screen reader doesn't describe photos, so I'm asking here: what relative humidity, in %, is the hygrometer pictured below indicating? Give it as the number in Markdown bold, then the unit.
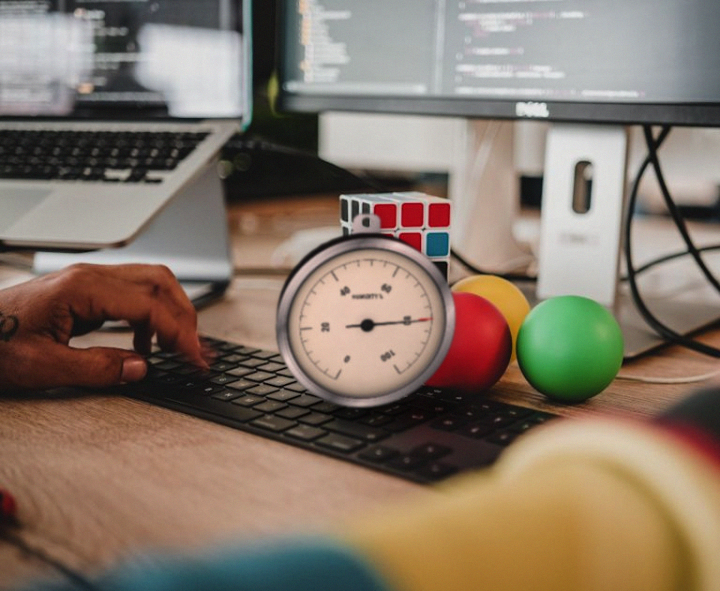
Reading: **80** %
